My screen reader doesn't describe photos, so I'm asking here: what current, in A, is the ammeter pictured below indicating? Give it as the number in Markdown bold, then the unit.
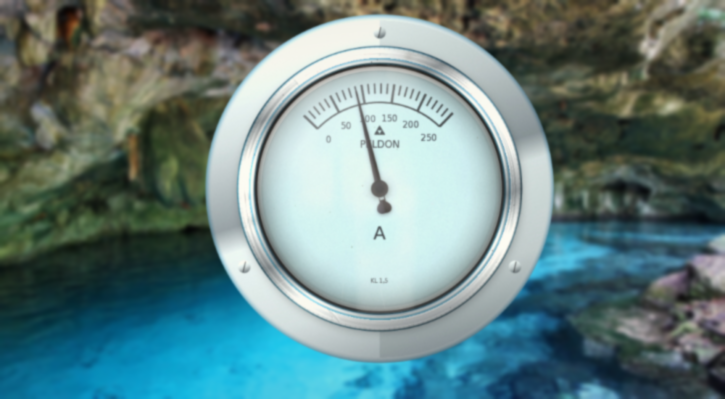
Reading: **90** A
